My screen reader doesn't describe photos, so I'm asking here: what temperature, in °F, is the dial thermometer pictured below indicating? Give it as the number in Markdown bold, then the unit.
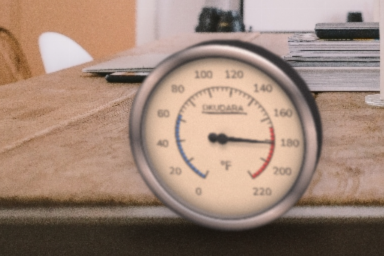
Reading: **180** °F
